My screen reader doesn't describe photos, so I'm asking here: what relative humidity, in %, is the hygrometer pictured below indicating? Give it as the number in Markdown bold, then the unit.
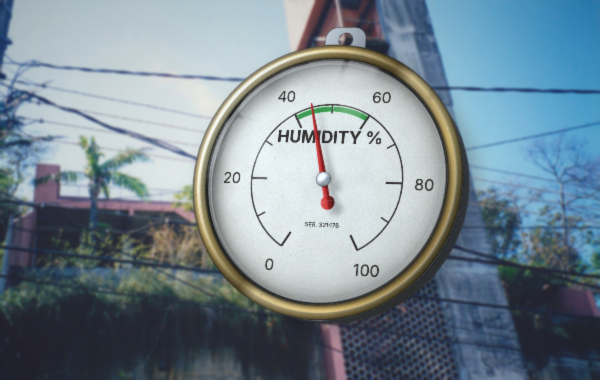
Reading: **45** %
